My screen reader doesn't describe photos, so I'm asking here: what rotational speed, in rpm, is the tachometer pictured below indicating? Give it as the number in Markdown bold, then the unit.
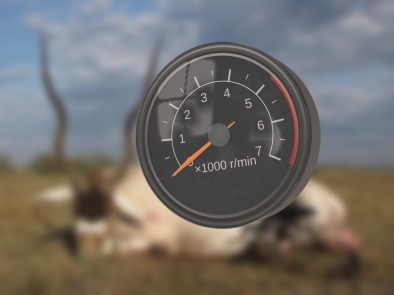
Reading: **0** rpm
